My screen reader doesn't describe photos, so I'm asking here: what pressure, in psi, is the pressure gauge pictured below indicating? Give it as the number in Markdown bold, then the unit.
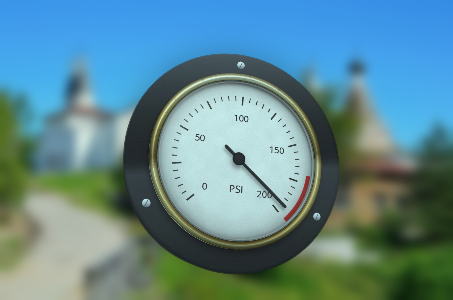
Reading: **195** psi
